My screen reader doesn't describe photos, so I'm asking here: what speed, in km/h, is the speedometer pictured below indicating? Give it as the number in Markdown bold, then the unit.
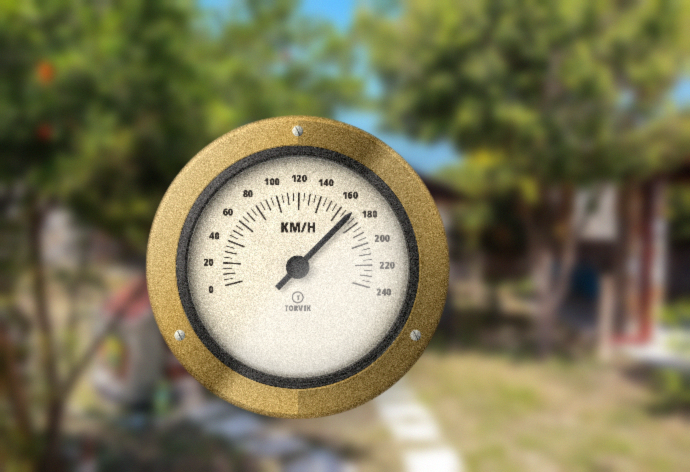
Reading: **170** km/h
